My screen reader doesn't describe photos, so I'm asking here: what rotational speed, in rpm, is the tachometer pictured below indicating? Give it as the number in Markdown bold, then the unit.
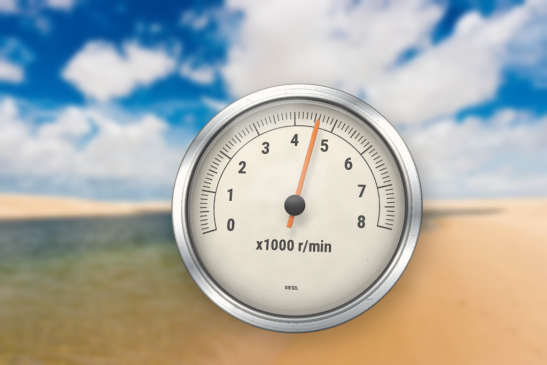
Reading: **4600** rpm
